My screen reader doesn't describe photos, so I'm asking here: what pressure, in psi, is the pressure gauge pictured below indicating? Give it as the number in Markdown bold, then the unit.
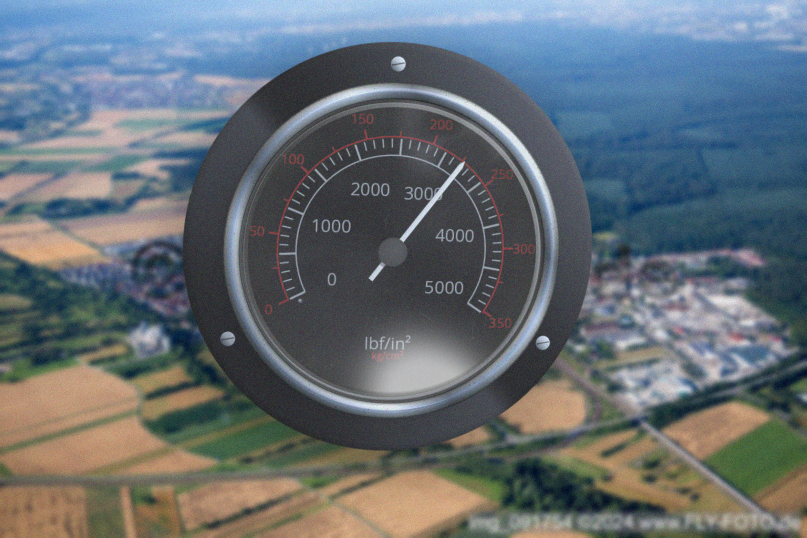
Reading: **3200** psi
